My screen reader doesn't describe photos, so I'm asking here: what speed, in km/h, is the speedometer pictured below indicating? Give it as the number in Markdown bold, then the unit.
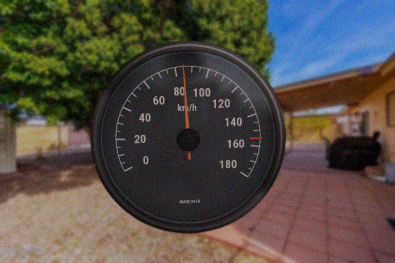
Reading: **85** km/h
